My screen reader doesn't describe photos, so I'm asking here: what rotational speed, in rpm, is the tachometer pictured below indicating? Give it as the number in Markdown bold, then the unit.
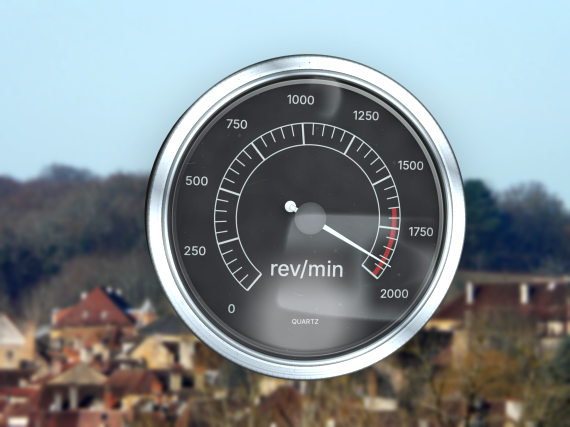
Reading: **1925** rpm
